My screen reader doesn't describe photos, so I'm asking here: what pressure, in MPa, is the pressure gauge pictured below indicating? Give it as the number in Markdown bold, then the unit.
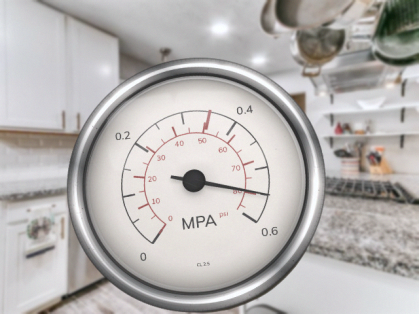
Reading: **0.55** MPa
